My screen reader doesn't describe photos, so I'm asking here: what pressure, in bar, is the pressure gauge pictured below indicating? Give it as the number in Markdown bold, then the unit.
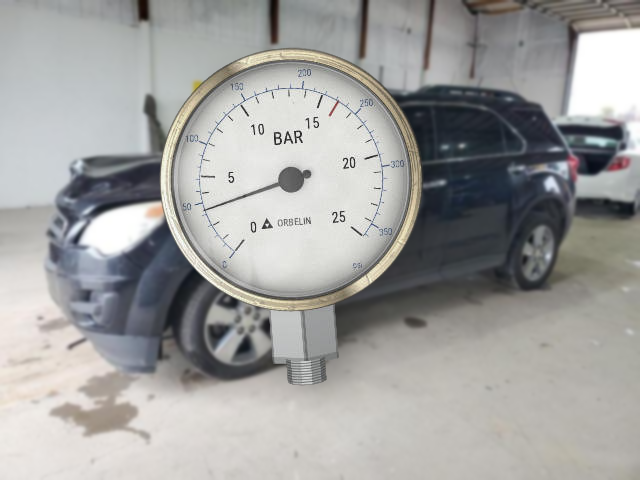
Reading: **3** bar
